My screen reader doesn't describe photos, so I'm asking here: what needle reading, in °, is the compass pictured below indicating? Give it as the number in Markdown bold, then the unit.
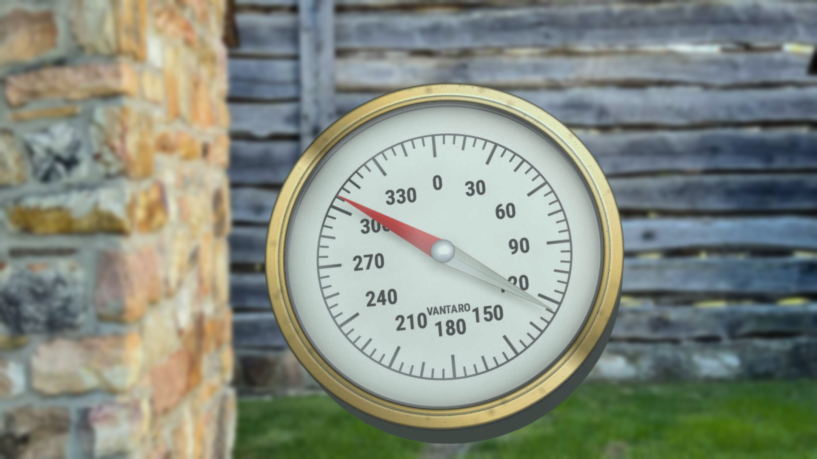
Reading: **305** °
